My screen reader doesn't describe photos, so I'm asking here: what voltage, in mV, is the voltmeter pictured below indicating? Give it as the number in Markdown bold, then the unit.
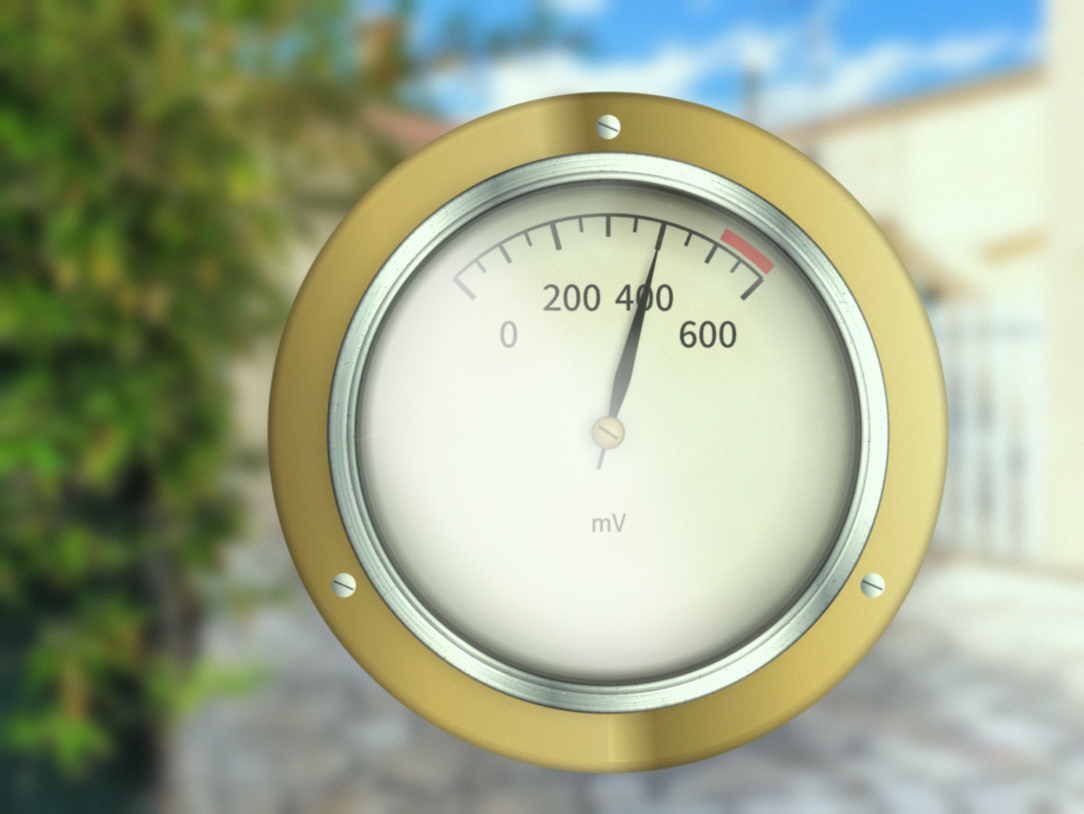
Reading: **400** mV
